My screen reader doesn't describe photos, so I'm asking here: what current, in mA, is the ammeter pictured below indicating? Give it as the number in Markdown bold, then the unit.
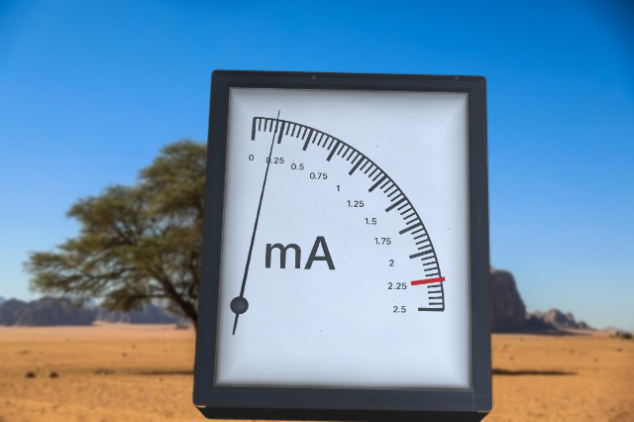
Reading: **0.2** mA
